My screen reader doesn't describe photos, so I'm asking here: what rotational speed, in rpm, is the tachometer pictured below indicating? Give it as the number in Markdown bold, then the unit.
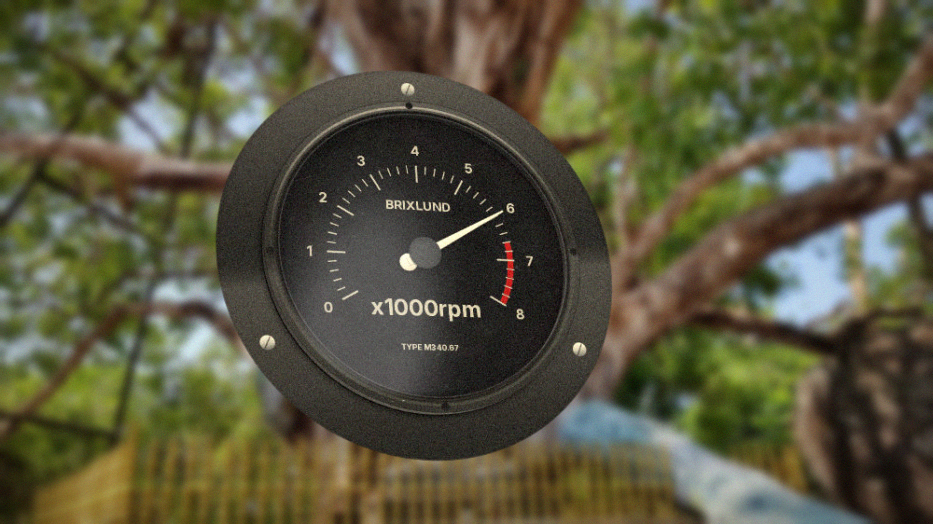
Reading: **6000** rpm
